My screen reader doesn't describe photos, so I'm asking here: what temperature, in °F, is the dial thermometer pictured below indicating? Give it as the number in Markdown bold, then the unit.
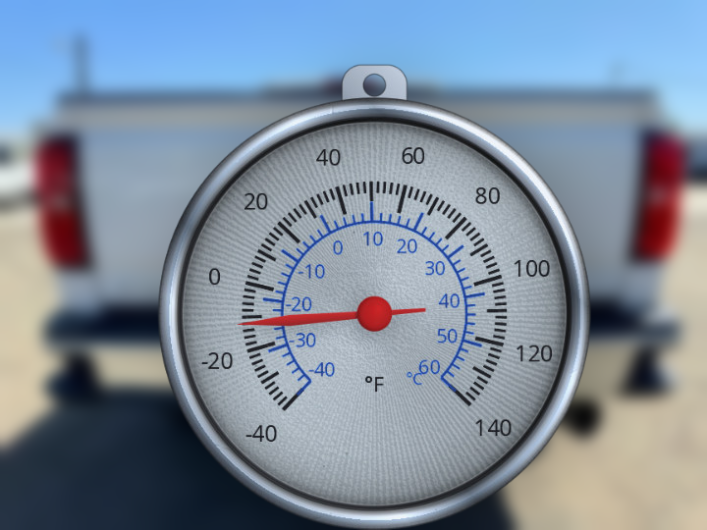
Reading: **-12** °F
